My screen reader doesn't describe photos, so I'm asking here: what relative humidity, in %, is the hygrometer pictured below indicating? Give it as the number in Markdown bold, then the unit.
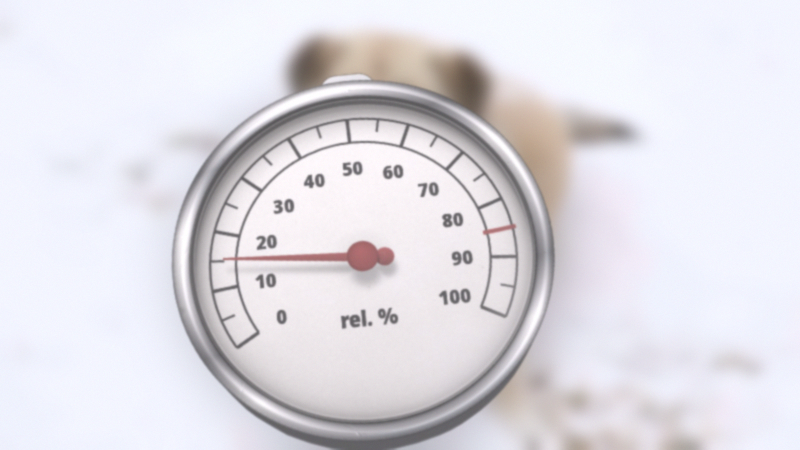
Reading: **15** %
